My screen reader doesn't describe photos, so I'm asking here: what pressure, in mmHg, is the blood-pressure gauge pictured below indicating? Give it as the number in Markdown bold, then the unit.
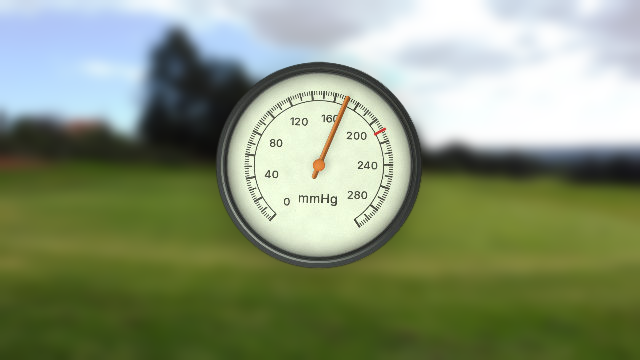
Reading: **170** mmHg
